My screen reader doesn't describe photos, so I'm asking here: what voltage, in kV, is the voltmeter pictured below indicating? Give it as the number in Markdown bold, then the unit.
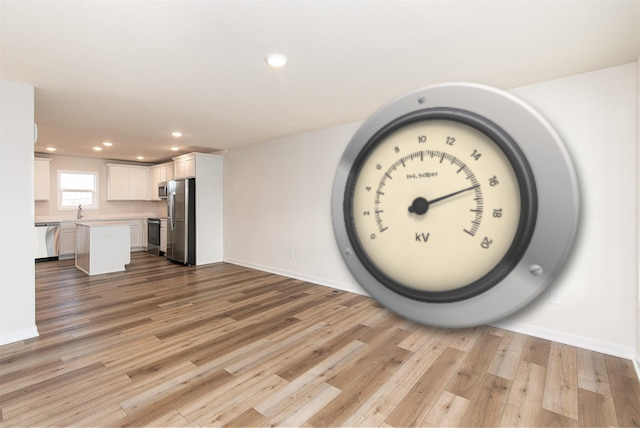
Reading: **16** kV
